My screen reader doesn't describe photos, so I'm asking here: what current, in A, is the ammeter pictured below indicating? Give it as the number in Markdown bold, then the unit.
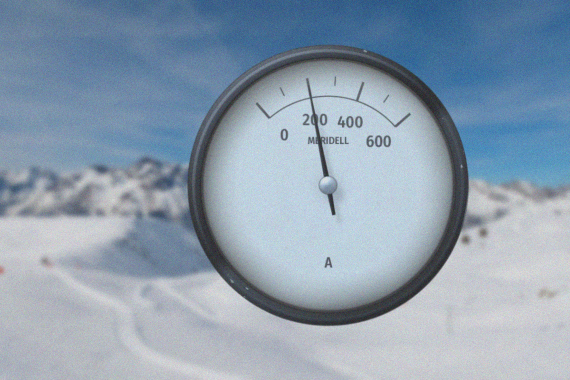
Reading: **200** A
